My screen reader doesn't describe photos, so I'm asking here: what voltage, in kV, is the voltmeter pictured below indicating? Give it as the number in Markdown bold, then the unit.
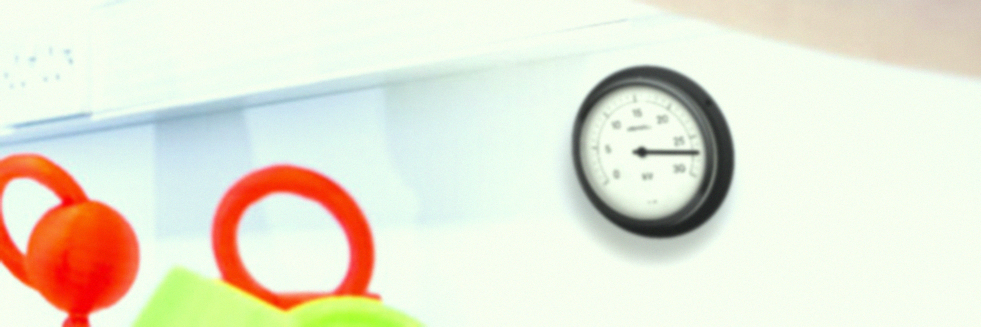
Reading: **27** kV
